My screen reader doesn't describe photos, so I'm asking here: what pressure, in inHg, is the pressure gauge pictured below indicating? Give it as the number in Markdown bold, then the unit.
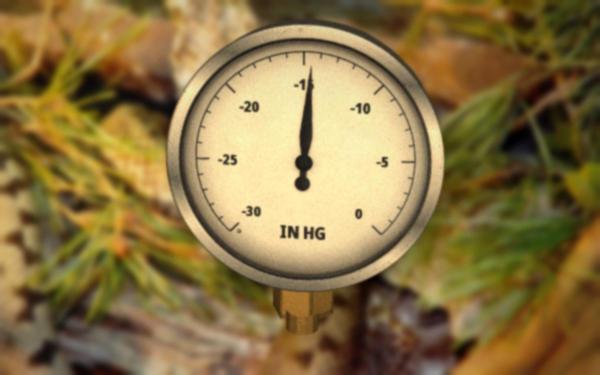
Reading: **-14.5** inHg
